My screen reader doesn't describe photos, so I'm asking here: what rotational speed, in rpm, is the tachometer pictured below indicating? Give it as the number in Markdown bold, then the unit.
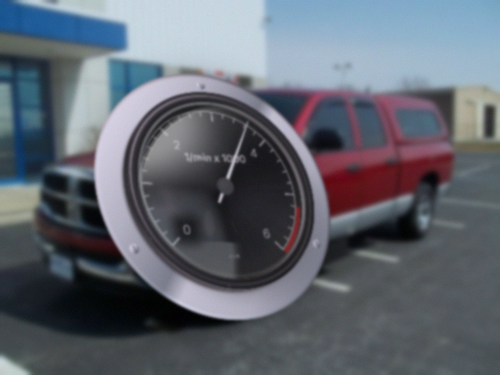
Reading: **3600** rpm
